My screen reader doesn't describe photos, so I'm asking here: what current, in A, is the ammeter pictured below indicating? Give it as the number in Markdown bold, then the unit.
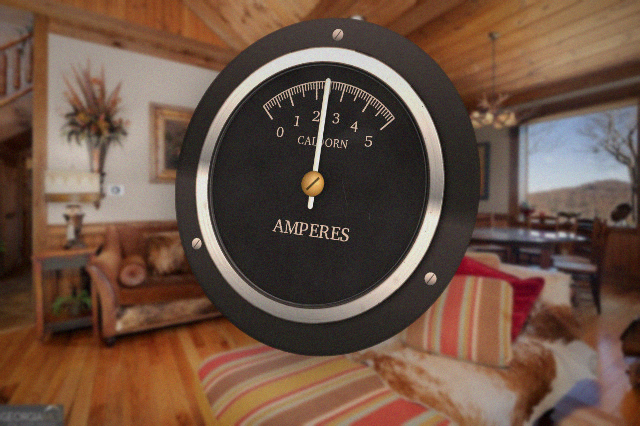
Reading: **2.5** A
